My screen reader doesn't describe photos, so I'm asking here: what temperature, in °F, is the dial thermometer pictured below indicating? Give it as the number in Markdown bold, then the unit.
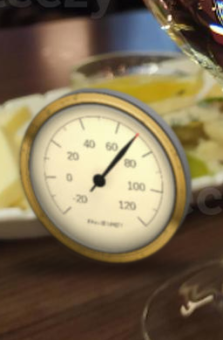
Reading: **70** °F
